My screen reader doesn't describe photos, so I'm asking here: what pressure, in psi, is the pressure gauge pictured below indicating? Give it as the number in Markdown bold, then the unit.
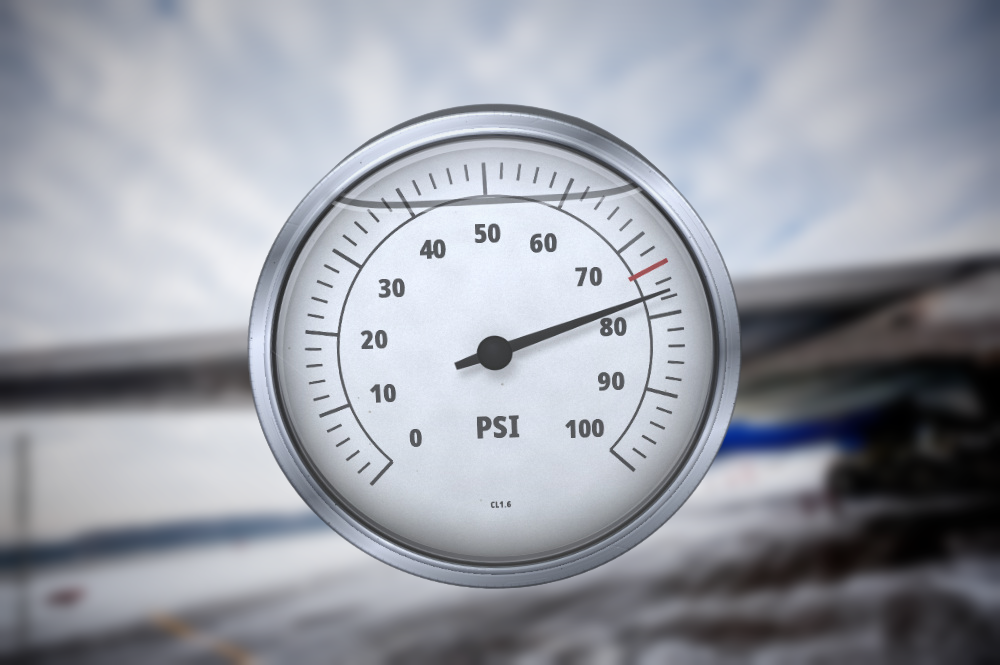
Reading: **77** psi
